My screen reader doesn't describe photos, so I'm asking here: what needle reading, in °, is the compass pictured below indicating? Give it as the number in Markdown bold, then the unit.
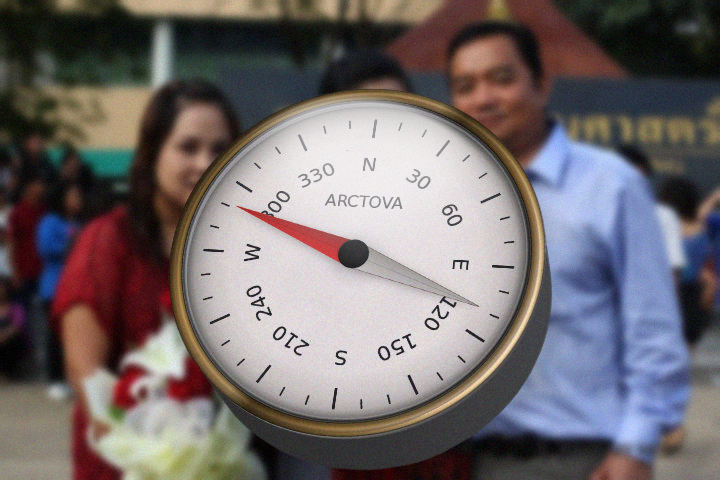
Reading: **290** °
